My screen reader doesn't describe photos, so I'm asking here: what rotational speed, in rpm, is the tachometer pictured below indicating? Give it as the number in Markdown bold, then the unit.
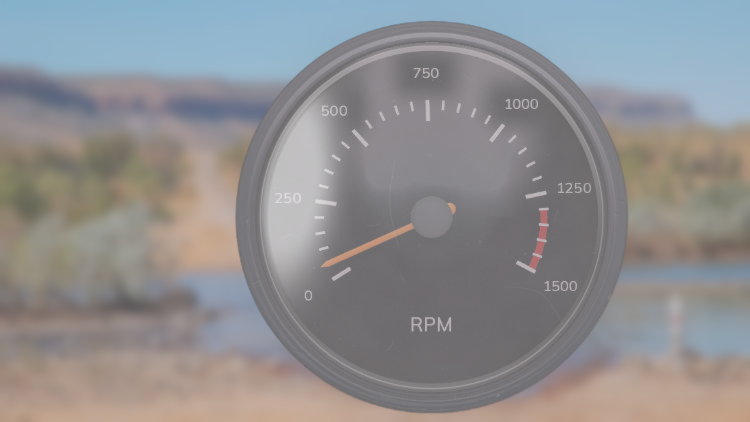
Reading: **50** rpm
